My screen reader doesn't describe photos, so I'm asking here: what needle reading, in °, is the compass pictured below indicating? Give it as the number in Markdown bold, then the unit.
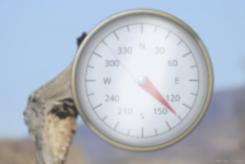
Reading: **135** °
